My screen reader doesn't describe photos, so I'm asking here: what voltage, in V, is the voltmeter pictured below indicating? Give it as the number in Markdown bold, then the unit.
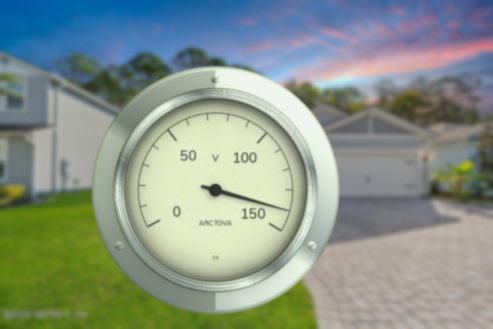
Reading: **140** V
